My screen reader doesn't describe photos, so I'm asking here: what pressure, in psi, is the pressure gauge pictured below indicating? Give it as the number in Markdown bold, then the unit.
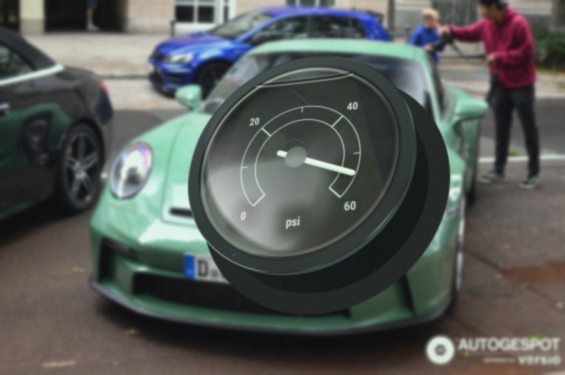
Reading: **55** psi
